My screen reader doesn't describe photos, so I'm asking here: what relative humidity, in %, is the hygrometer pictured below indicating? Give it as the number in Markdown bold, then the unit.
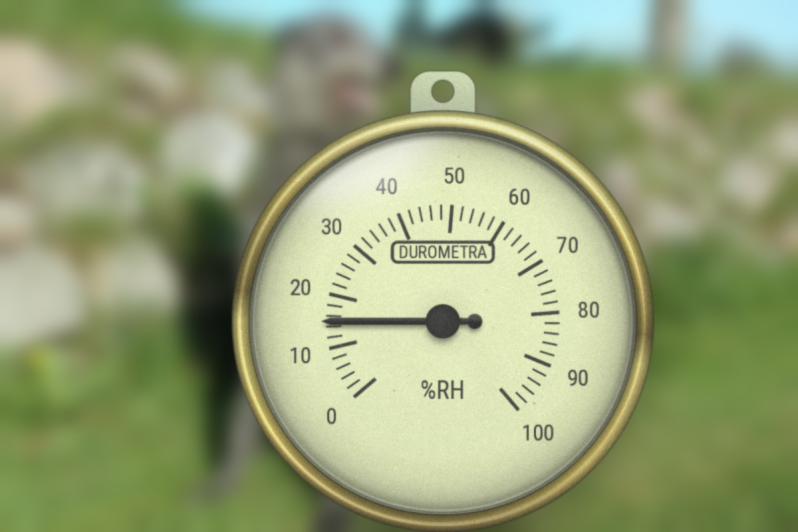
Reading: **15** %
